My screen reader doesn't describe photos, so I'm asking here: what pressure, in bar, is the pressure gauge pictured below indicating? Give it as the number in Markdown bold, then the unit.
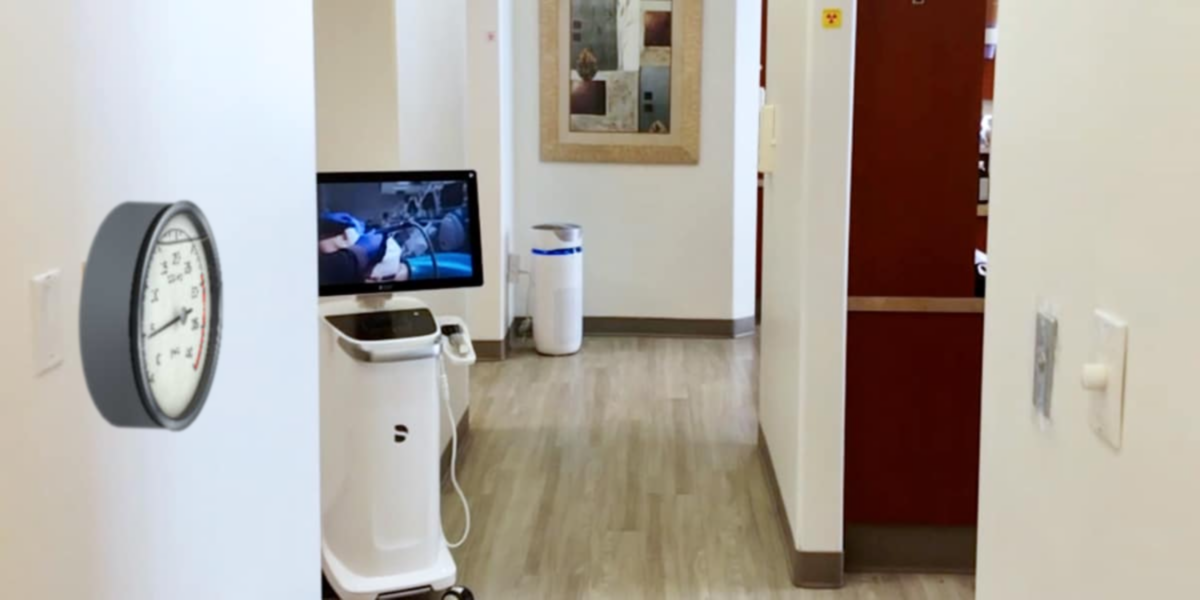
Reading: **5** bar
